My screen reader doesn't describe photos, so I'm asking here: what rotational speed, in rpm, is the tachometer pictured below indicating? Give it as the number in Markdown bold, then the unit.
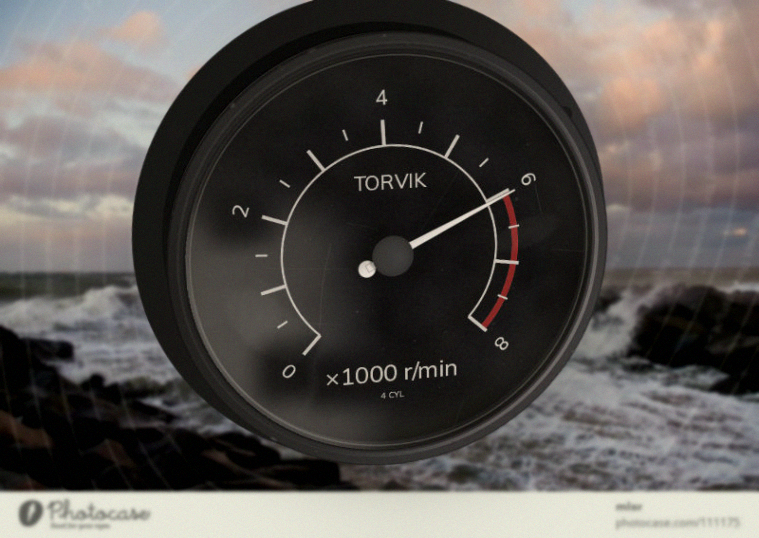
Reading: **6000** rpm
